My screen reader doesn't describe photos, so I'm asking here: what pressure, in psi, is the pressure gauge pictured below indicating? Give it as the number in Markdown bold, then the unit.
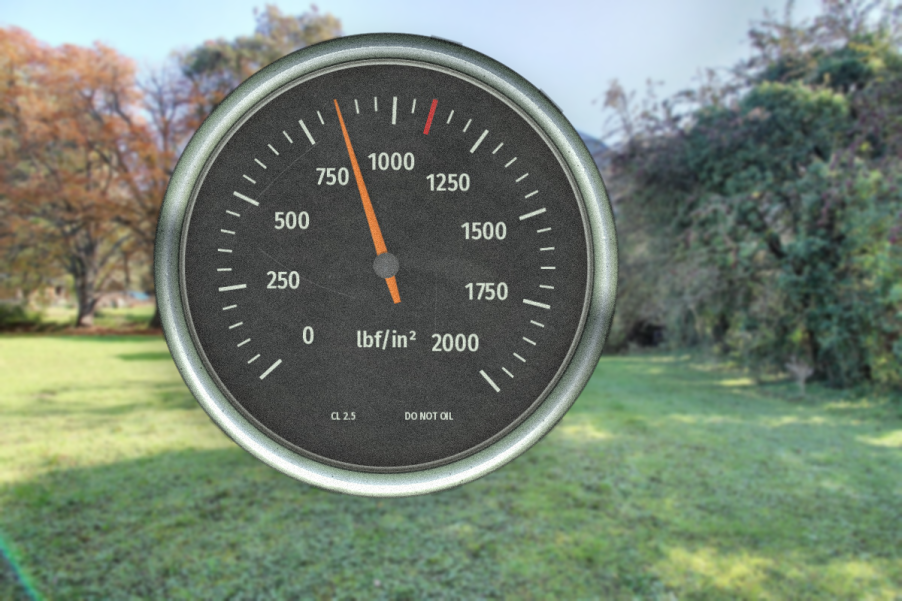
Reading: **850** psi
